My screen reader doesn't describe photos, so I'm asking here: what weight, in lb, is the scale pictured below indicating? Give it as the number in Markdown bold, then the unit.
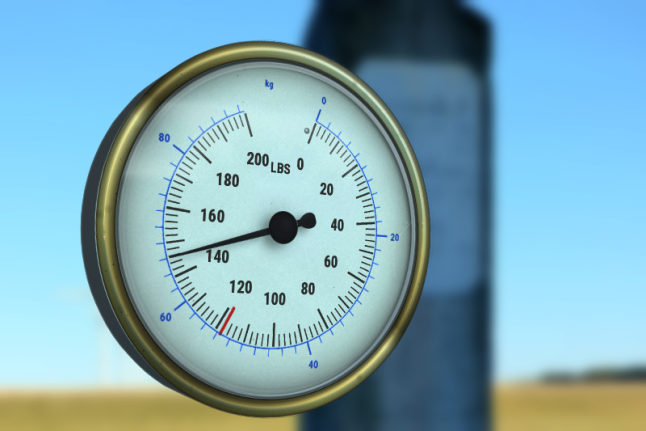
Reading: **146** lb
